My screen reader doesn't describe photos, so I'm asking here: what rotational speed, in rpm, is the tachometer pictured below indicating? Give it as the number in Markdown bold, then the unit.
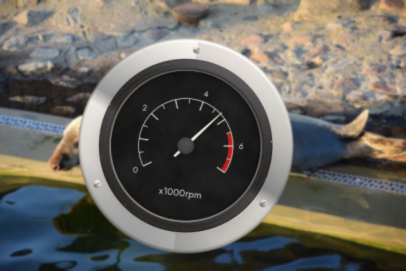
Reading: **4750** rpm
